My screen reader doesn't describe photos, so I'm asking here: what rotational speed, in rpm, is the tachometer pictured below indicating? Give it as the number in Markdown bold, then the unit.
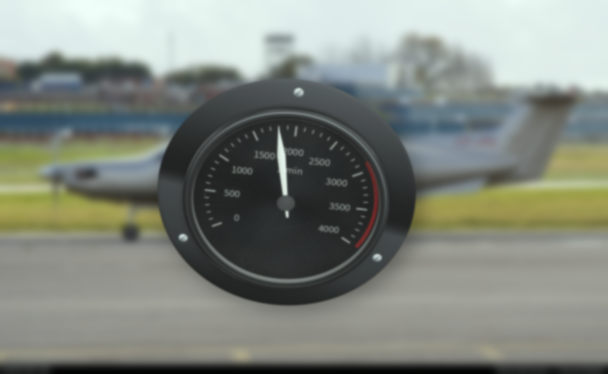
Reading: **1800** rpm
